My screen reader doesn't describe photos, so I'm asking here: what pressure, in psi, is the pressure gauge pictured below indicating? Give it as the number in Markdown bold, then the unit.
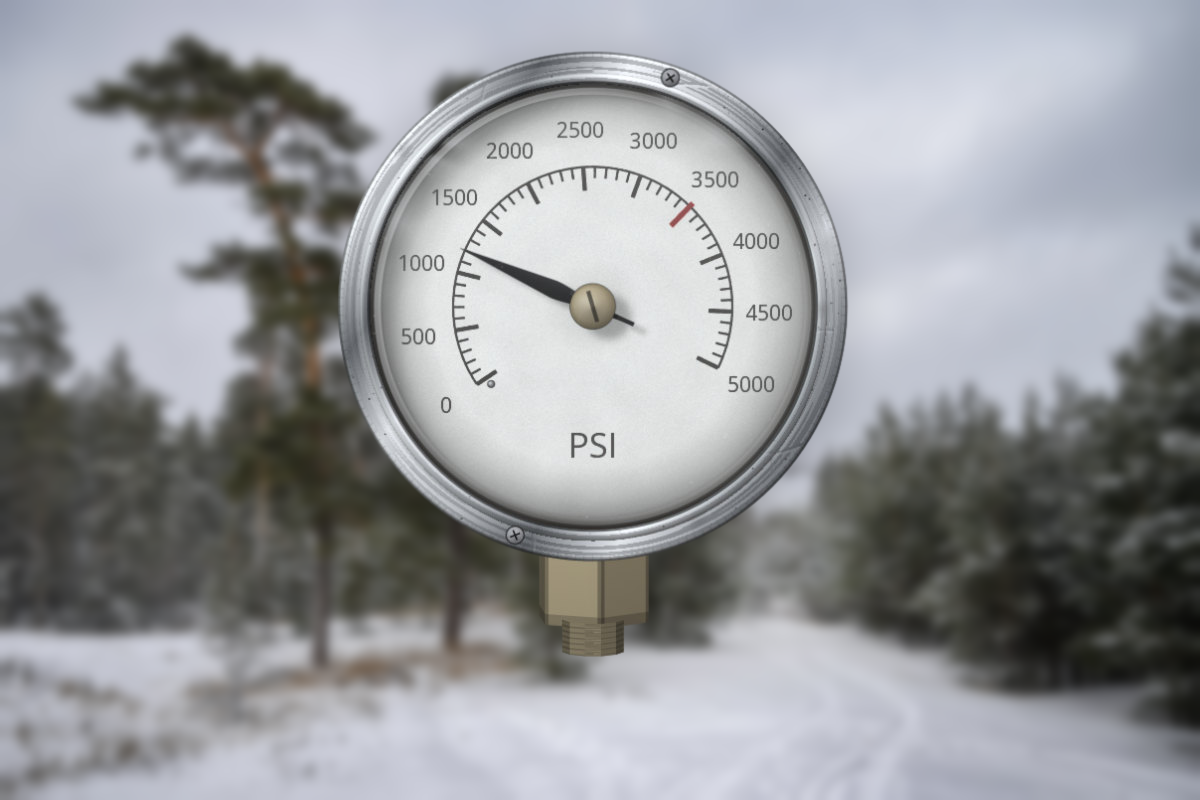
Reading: **1200** psi
